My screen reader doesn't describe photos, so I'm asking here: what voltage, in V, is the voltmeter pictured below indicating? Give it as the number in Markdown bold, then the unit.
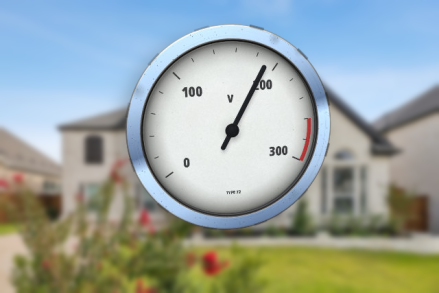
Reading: **190** V
